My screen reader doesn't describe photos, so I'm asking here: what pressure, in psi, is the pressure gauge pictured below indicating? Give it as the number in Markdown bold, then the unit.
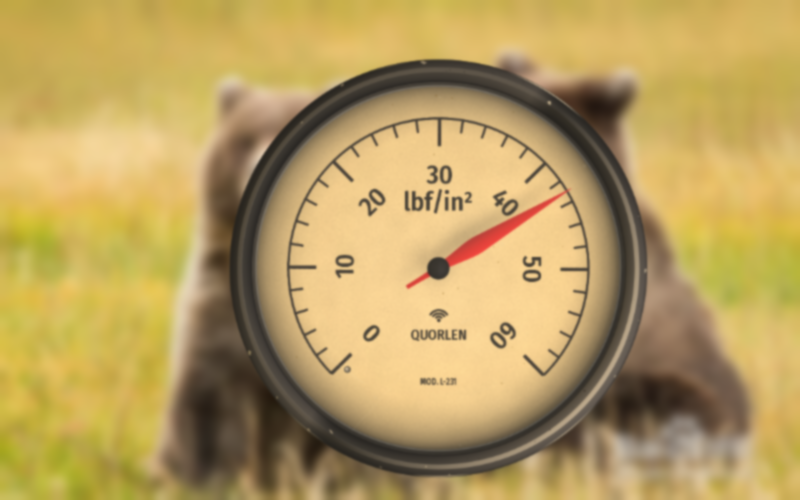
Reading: **43** psi
